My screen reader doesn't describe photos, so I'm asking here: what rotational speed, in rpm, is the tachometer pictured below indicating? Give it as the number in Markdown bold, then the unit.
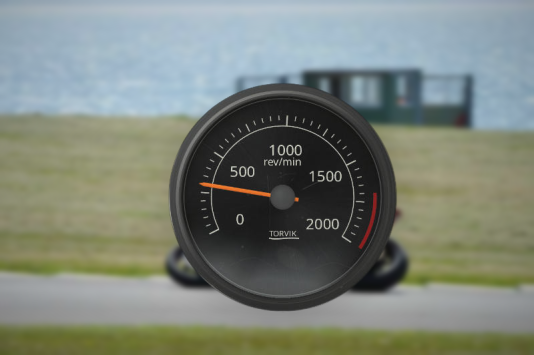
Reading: **300** rpm
